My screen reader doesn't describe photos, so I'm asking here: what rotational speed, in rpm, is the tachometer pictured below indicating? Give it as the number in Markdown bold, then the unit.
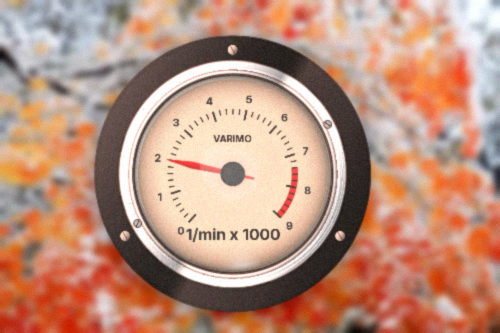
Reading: **2000** rpm
